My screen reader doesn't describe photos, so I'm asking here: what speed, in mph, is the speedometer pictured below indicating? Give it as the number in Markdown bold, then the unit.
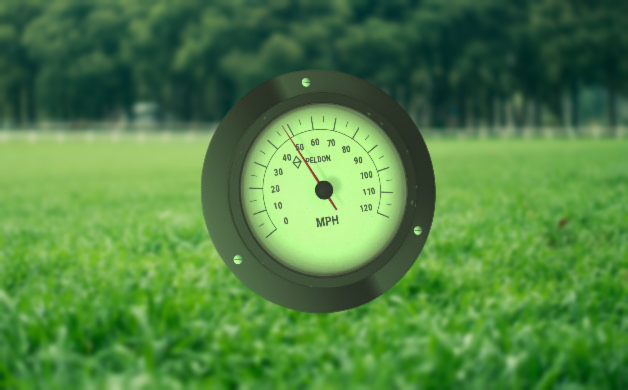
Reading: **47.5** mph
